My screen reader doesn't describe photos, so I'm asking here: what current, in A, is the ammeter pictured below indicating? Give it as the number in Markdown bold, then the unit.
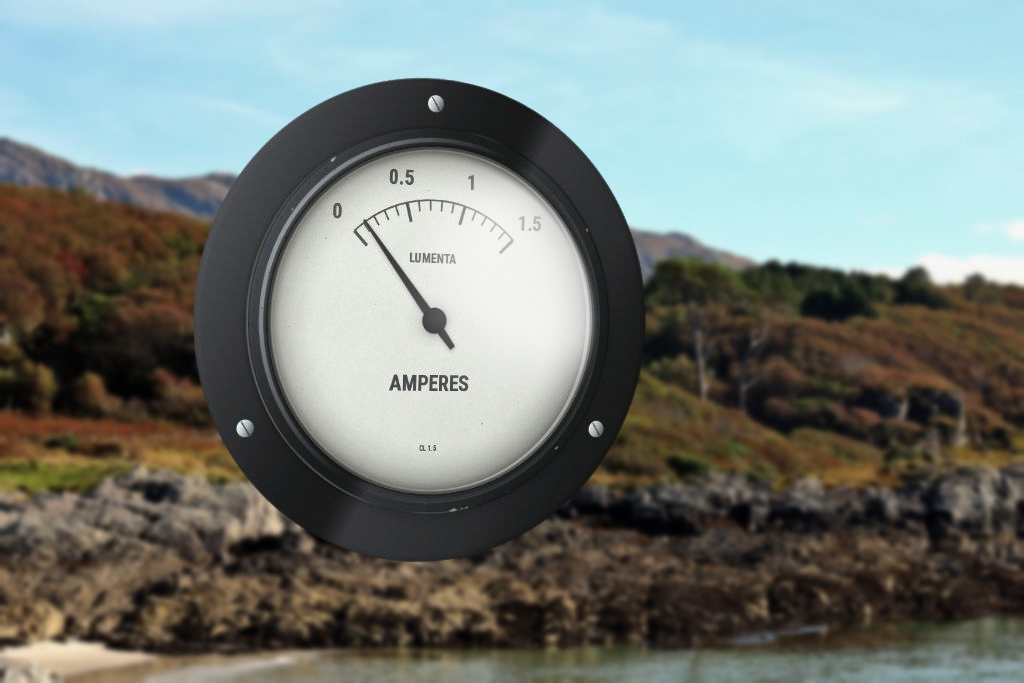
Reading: **0.1** A
